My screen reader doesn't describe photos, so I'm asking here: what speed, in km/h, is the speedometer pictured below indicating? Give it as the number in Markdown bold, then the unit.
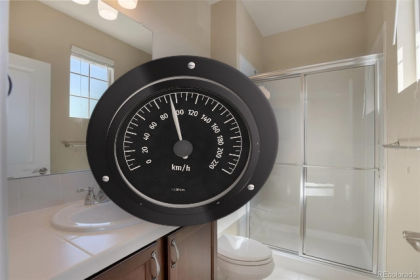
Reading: **95** km/h
